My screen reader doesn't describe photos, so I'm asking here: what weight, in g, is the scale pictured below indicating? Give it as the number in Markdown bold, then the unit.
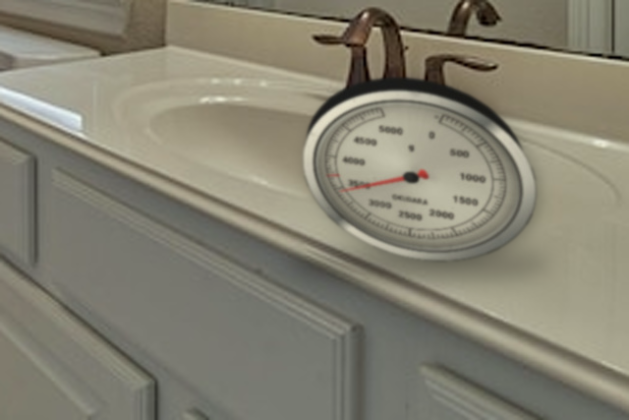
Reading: **3500** g
